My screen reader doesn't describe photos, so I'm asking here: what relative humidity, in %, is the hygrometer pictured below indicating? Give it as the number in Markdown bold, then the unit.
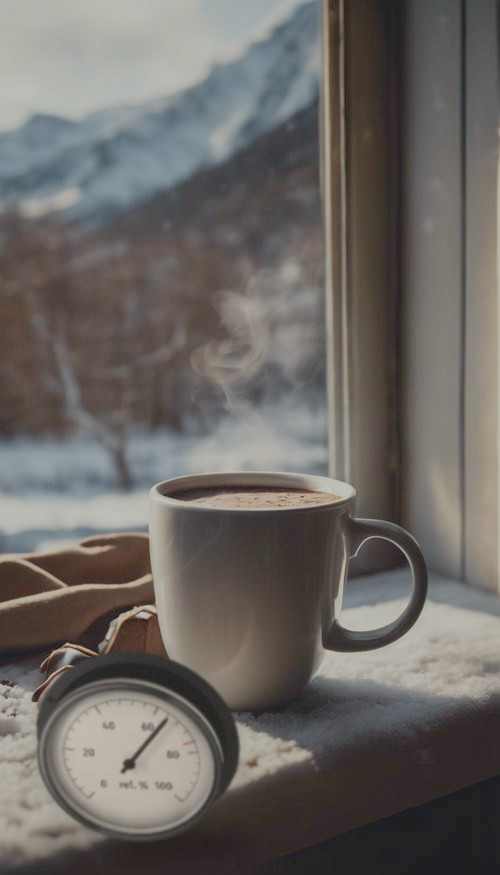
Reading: **64** %
